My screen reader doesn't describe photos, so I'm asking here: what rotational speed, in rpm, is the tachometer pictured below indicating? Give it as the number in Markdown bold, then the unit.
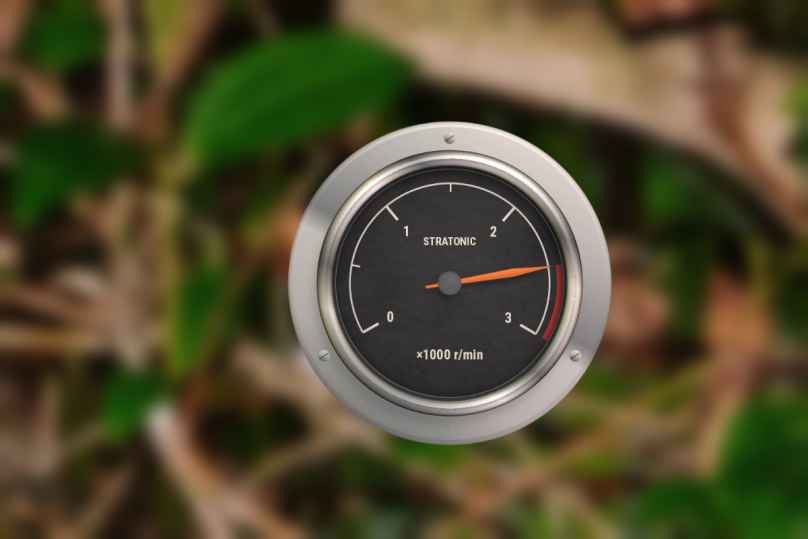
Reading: **2500** rpm
